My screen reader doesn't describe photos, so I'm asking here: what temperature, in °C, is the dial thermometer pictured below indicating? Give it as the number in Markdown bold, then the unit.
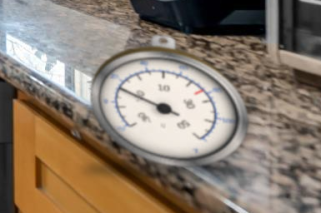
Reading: **-10** °C
